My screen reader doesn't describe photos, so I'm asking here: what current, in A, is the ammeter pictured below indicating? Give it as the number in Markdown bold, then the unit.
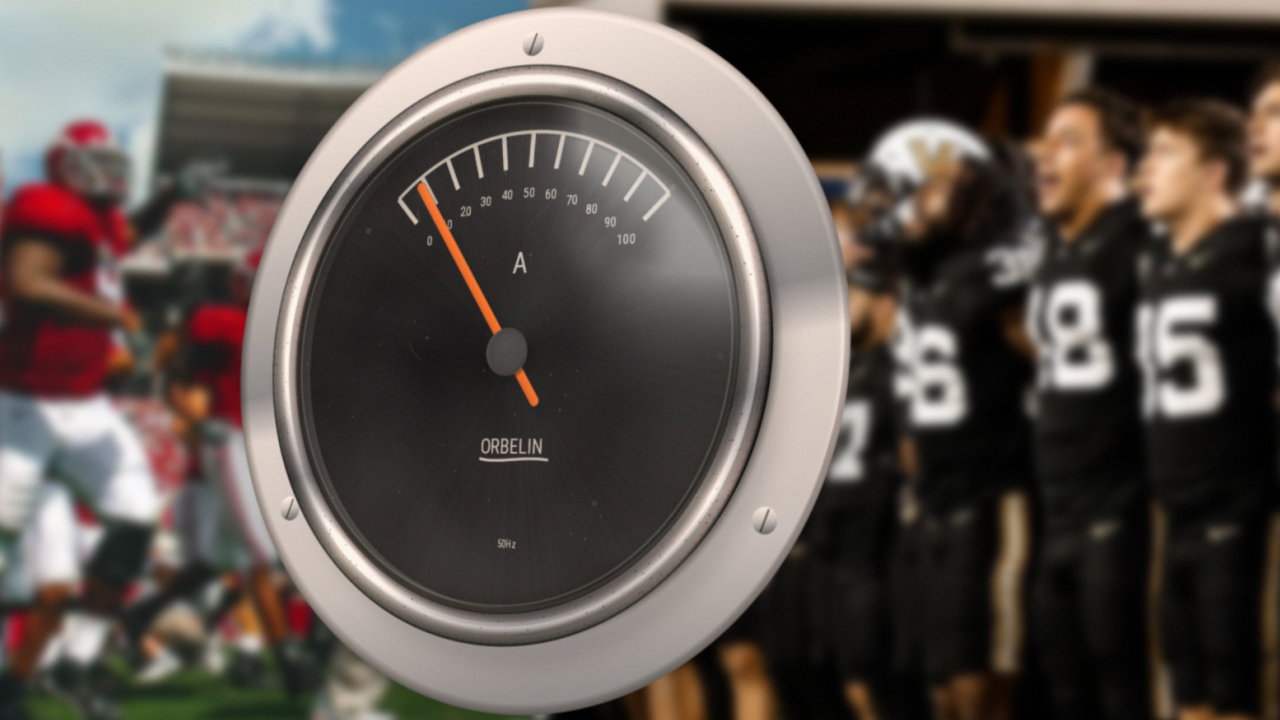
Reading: **10** A
